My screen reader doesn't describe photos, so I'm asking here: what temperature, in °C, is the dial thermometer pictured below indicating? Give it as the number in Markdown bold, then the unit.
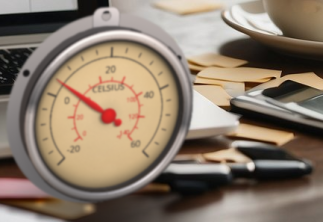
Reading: **4** °C
